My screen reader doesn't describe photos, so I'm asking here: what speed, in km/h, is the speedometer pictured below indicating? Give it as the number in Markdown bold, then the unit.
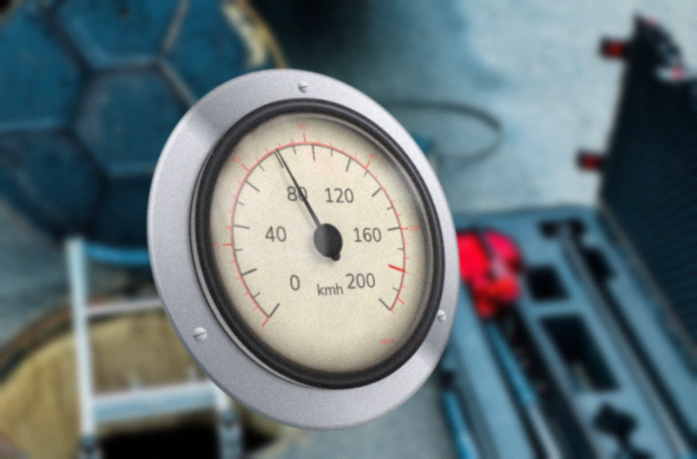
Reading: **80** km/h
